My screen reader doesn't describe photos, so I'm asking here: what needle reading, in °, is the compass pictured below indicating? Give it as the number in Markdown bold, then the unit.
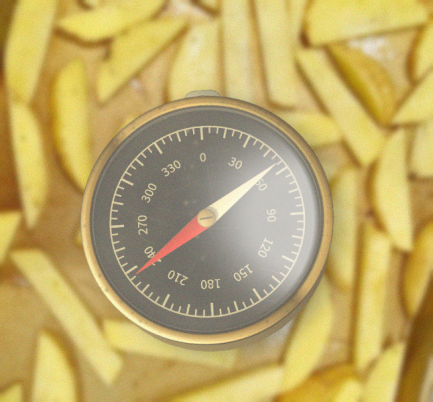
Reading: **235** °
